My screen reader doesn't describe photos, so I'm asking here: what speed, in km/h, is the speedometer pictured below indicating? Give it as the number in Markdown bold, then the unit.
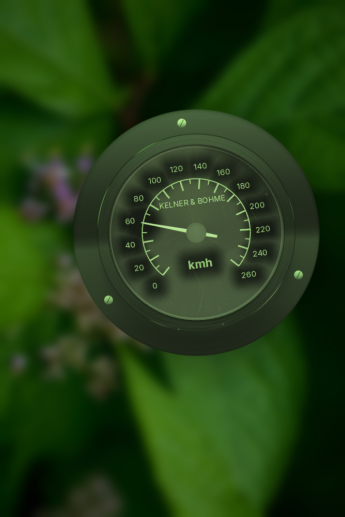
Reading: **60** km/h
